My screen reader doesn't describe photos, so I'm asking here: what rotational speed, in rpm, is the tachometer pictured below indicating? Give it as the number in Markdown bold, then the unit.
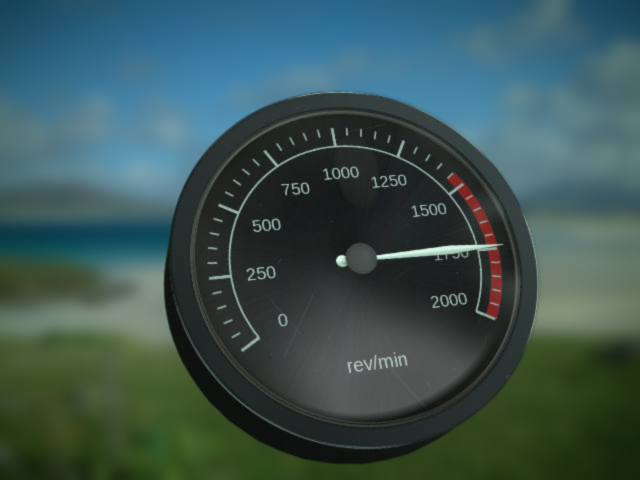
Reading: **1750** rpm
